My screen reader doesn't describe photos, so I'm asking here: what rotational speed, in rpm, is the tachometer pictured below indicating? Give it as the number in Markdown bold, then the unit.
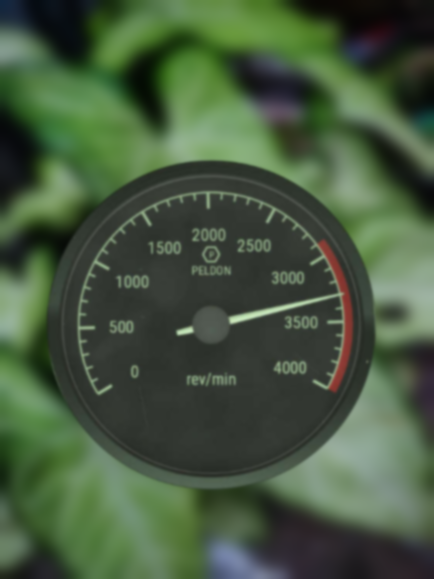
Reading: **3300** rpm
